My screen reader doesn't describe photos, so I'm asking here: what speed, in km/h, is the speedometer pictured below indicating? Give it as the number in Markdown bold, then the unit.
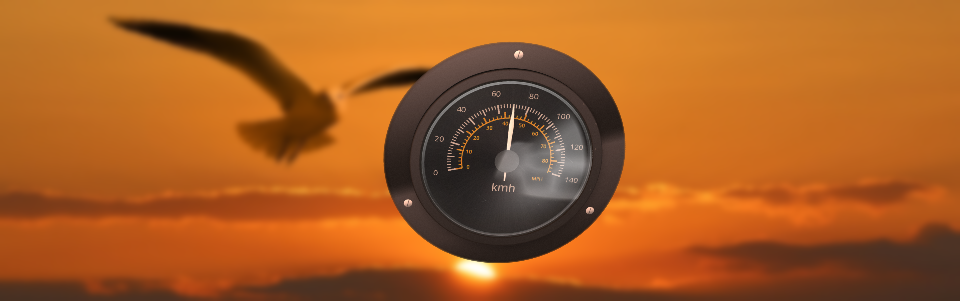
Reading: **70** km/h
